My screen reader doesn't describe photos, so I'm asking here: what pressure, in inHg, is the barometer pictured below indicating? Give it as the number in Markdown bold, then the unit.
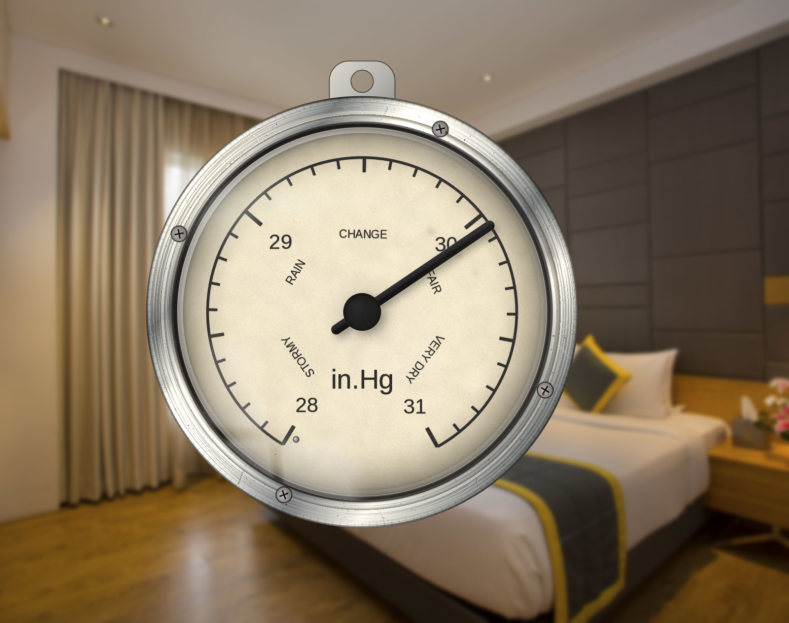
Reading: **30.05** inHg
